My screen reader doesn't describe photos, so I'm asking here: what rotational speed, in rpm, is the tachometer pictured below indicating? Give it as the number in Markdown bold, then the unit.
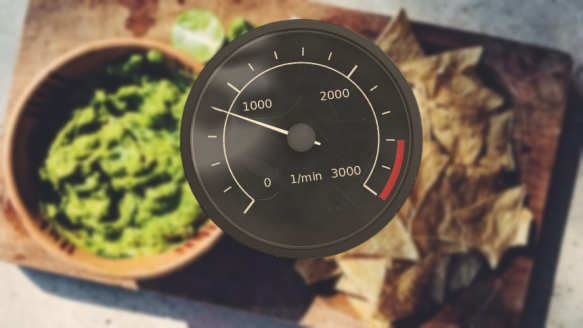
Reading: **800** rpm
